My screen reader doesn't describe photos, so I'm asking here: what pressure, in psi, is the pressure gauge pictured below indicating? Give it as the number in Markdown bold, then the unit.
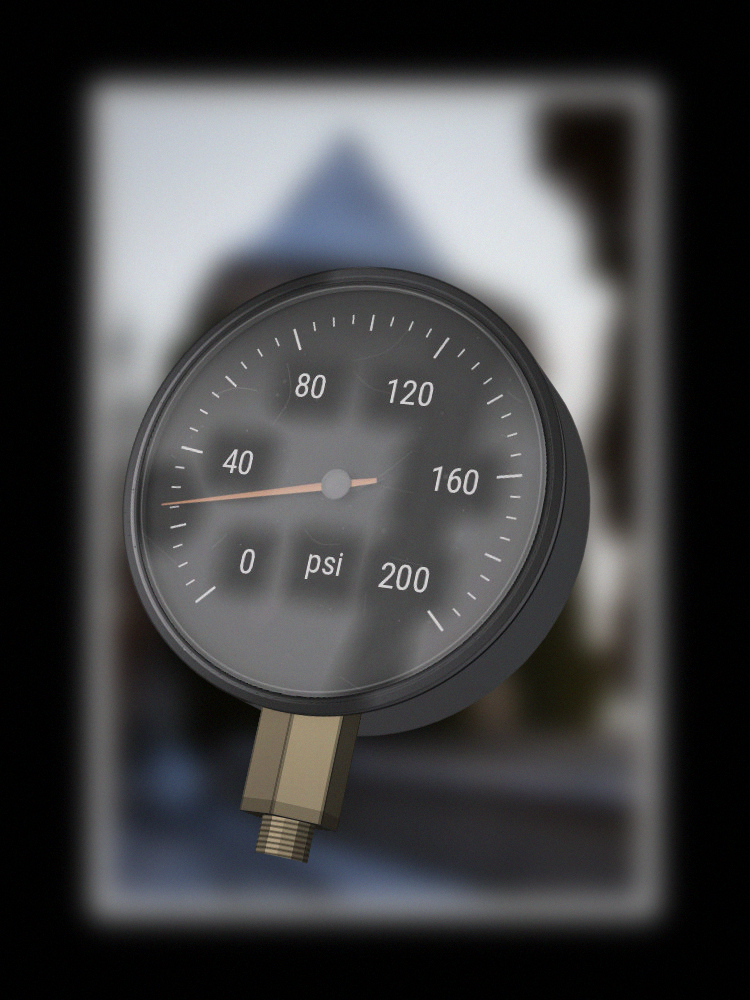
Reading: **25** psi
